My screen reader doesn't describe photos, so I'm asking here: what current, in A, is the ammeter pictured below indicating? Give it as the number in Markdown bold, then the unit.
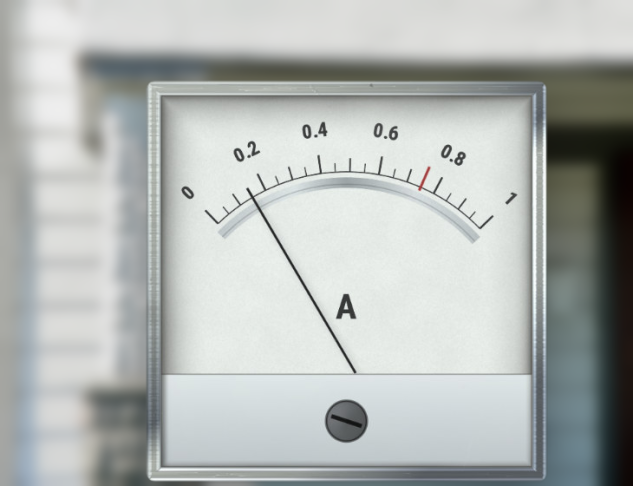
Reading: **0.15** A
